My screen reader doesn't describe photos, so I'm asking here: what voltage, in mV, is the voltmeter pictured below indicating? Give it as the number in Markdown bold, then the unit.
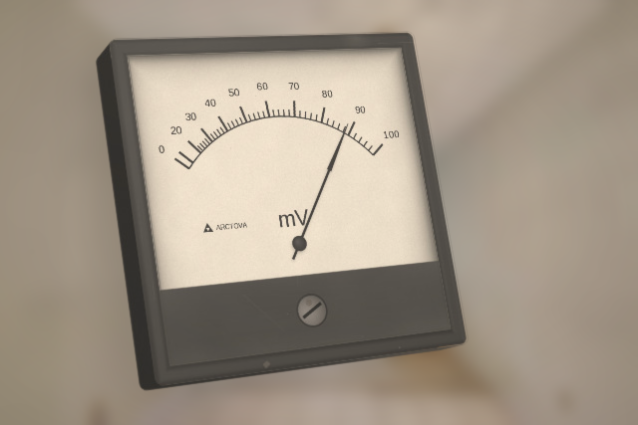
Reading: **88** mV
